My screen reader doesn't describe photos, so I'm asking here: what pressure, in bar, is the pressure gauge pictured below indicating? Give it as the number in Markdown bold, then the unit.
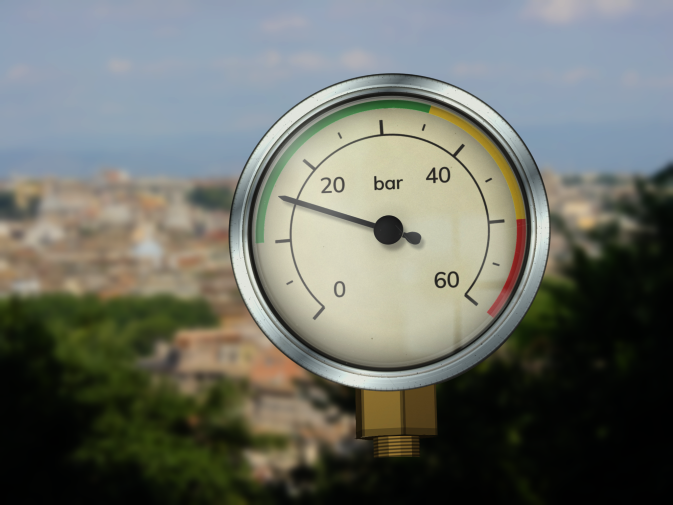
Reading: **15** bar
